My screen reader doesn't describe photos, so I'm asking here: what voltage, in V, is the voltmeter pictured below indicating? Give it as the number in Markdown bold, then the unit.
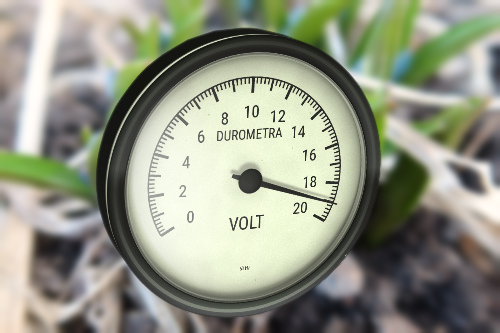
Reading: **19** V
